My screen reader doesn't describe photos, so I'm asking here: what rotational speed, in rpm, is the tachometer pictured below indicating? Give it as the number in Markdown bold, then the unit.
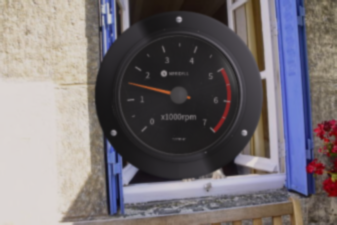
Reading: **1500** rpm
